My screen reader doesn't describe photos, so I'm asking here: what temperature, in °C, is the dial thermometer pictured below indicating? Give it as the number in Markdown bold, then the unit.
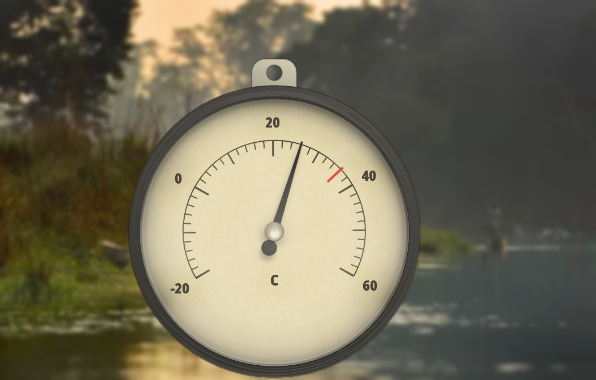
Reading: **26** °C
